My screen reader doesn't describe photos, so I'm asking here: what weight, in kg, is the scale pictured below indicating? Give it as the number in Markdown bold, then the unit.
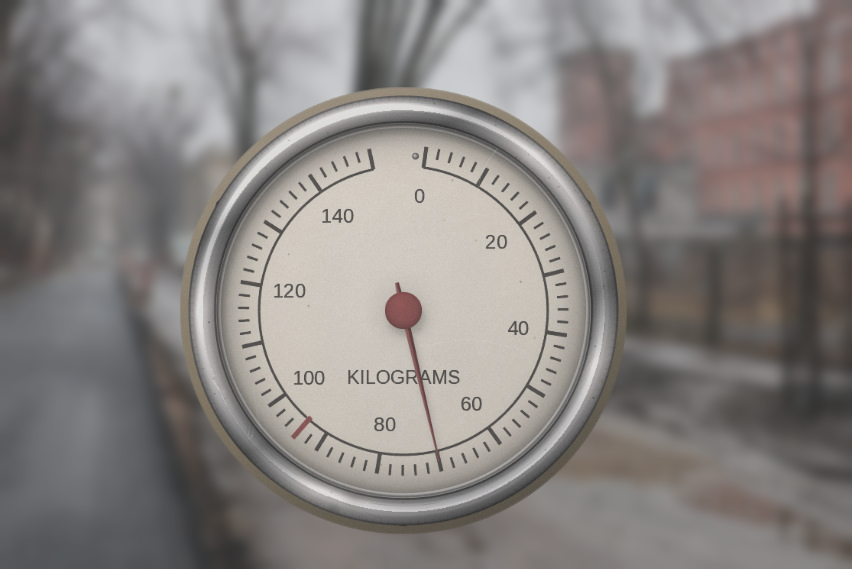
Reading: **70** kg
